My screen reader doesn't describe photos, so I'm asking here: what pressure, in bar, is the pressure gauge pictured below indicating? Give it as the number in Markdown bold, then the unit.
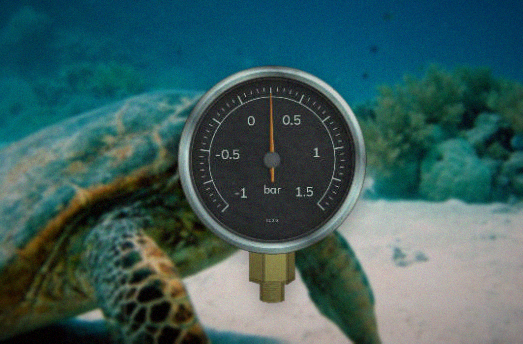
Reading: **0.25** bar
